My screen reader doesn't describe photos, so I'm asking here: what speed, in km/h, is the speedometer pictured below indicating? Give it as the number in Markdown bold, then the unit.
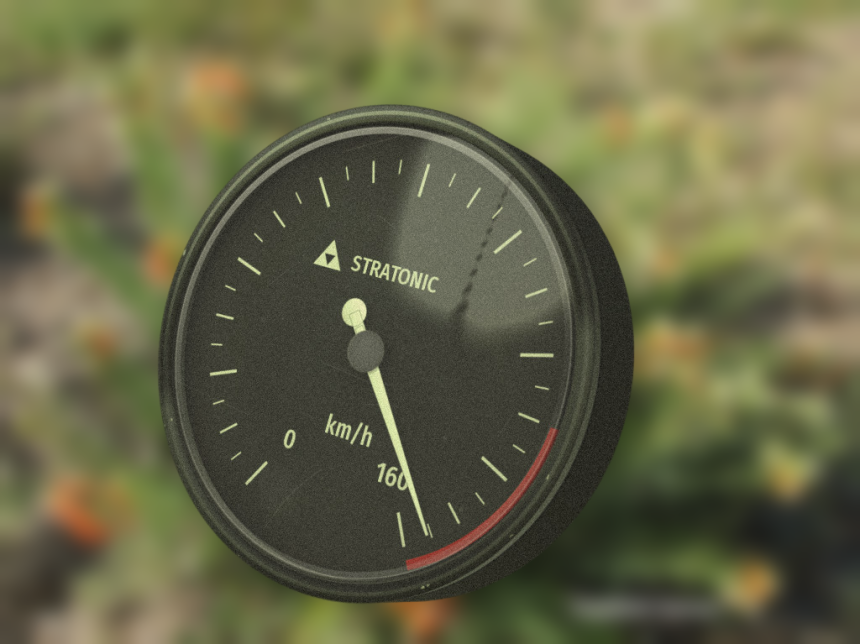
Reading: **155** km/h
